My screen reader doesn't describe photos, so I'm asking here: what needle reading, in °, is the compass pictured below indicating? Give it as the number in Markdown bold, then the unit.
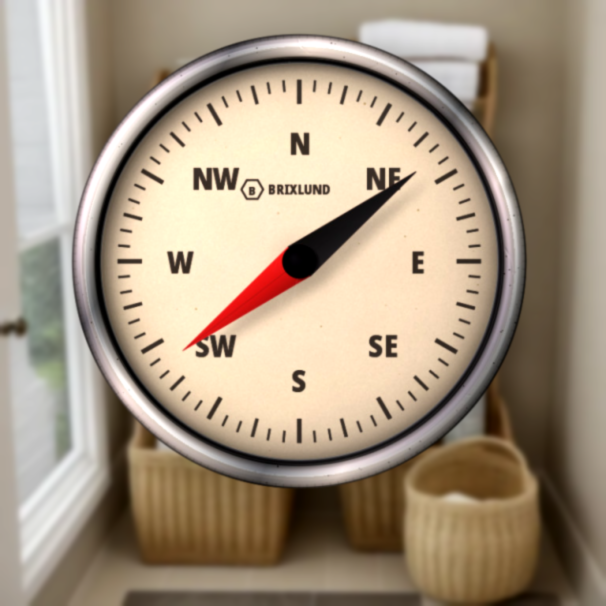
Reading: **232.5** °
